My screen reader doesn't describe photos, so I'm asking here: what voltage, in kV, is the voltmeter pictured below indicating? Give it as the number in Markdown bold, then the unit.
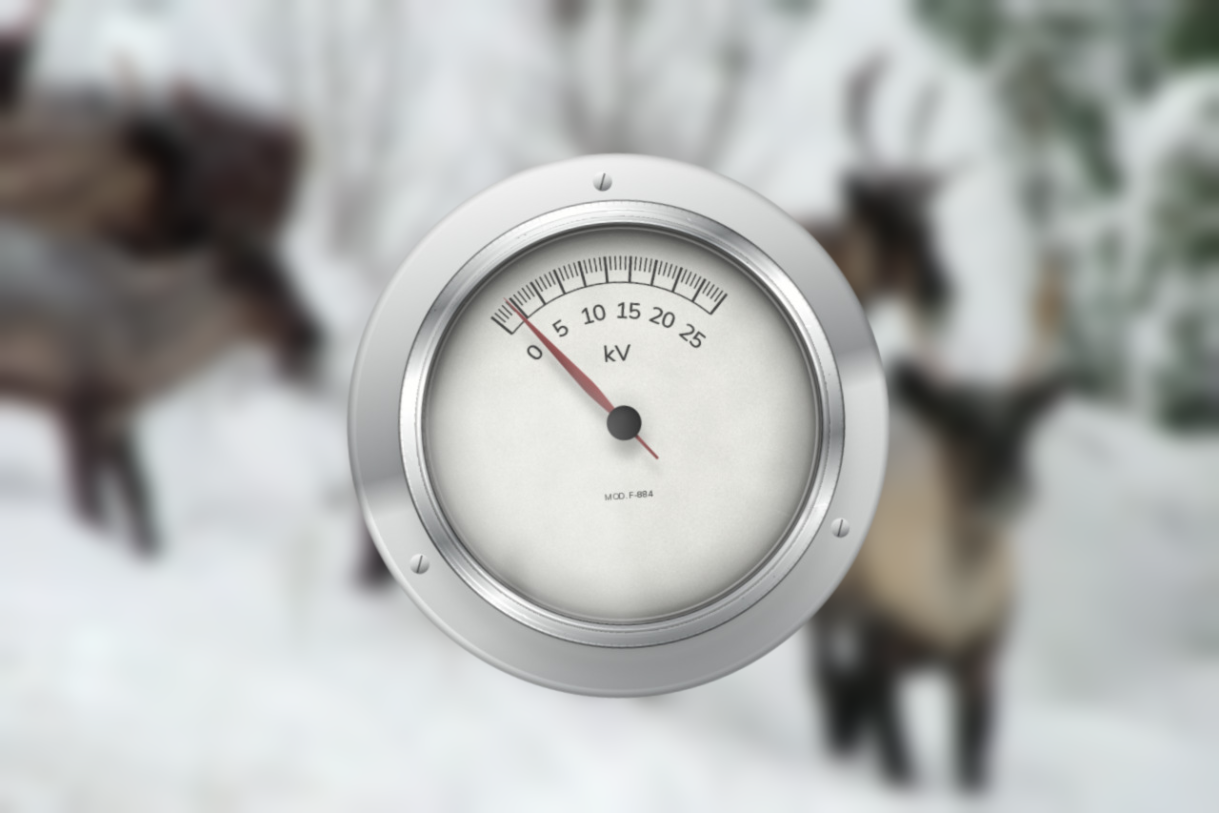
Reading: **2** kV
